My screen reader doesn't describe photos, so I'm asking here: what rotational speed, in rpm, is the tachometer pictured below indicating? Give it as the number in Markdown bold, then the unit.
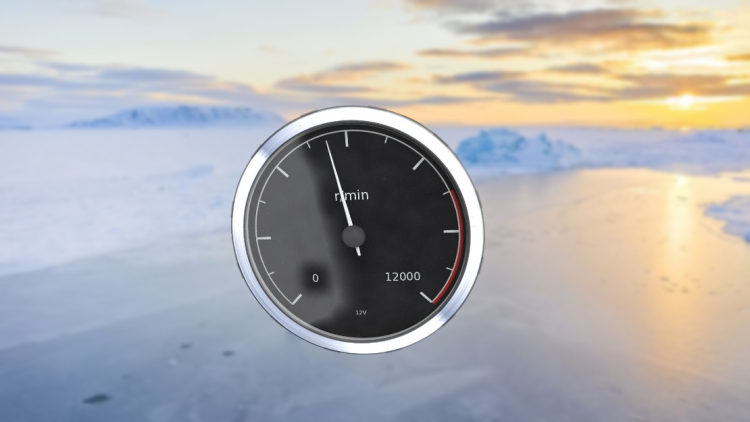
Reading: **5500** rpm
